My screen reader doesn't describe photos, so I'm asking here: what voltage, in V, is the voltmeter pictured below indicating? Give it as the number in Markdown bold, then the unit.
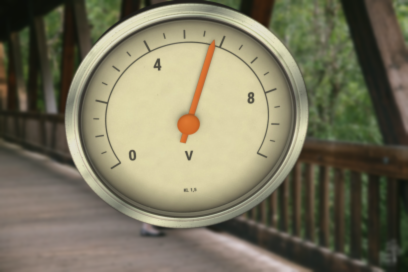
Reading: **5.75** V
